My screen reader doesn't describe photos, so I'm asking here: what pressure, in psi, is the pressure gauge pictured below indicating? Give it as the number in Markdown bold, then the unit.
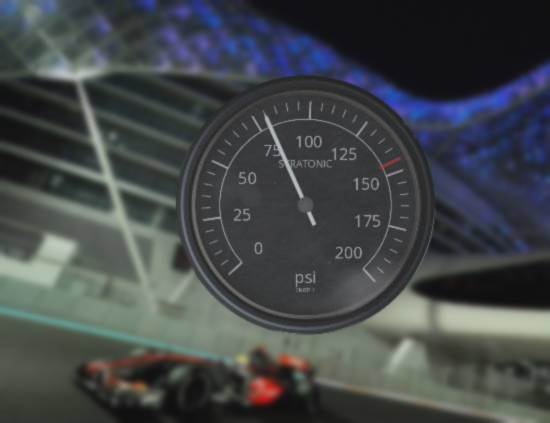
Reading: **80** psi
